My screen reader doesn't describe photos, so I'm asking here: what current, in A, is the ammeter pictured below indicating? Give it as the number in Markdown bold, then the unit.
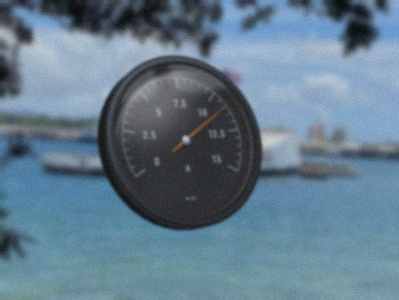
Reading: **11** A
